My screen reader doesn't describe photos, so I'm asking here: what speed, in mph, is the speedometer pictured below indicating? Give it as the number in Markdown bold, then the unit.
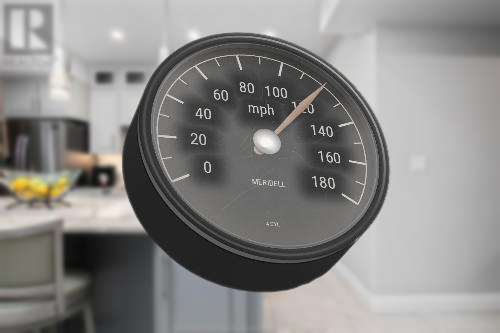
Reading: **120** mph
